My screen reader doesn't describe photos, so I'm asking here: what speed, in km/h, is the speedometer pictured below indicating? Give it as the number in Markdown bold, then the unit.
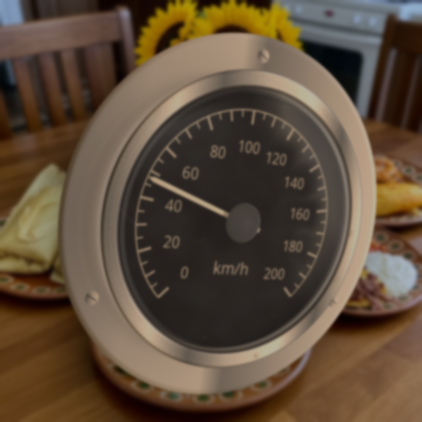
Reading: **47.5** km/h
